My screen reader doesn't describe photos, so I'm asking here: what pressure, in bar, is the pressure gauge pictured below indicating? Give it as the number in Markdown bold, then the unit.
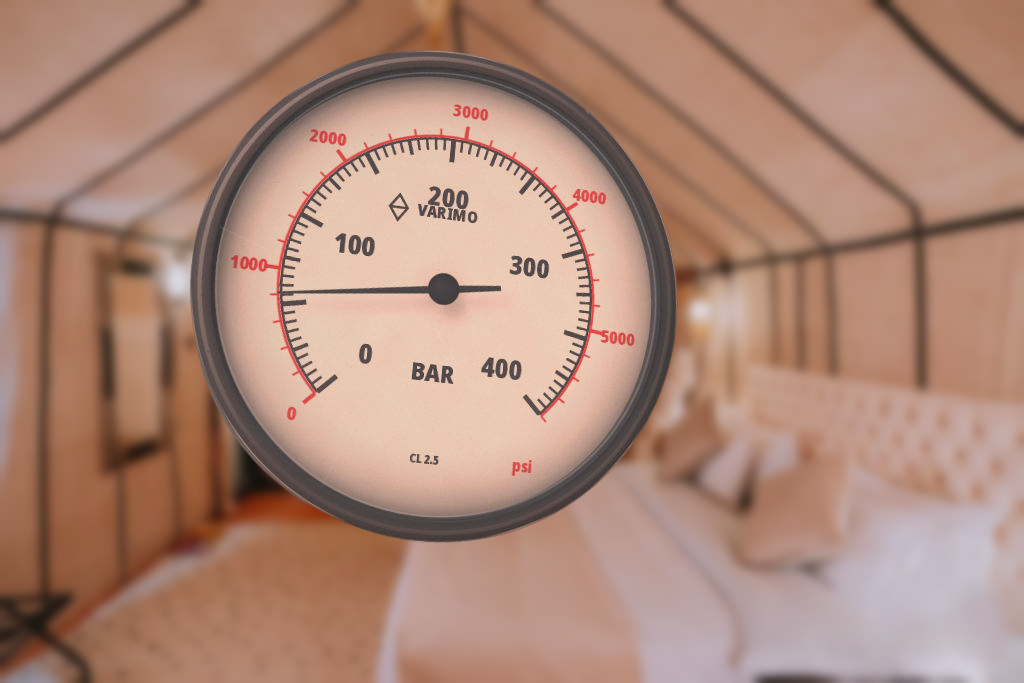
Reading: **55** bar
